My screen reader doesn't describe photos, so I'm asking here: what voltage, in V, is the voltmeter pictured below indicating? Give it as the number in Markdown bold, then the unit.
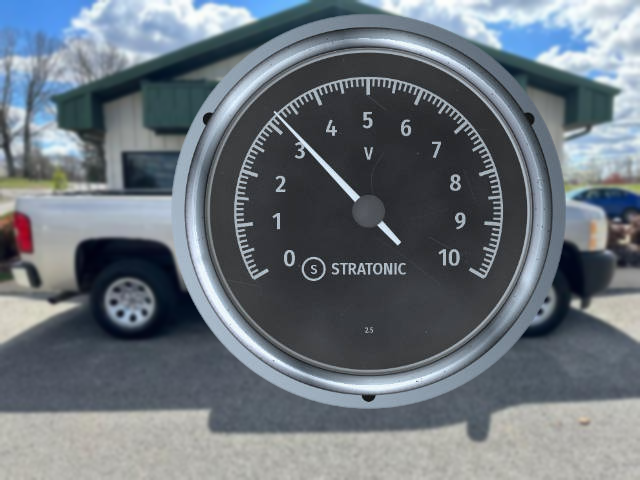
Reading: **3.2** V
